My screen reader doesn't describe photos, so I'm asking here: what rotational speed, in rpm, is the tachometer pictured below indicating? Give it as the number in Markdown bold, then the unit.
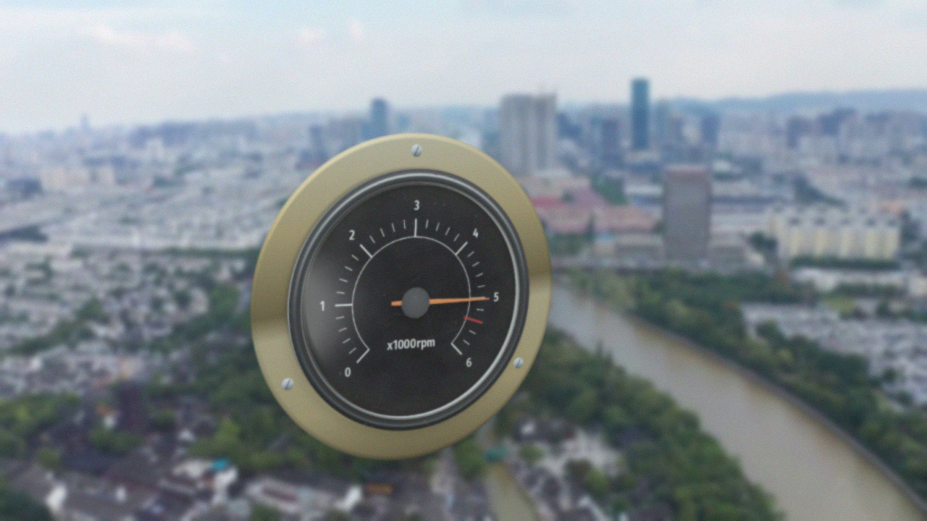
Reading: **5000** rpm
